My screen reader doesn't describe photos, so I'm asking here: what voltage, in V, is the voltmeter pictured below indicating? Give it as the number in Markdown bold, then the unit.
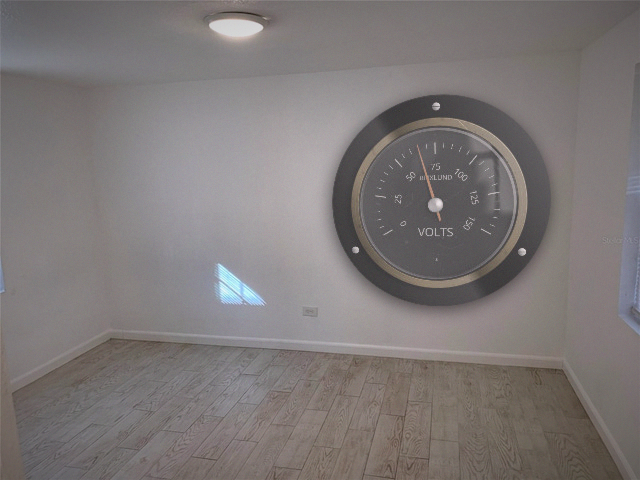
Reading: **65** V
